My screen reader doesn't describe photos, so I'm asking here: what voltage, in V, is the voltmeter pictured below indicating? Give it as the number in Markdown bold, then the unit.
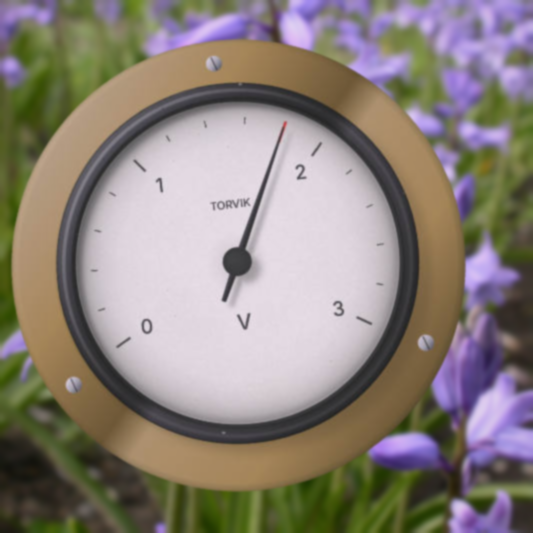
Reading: **1.8** V
